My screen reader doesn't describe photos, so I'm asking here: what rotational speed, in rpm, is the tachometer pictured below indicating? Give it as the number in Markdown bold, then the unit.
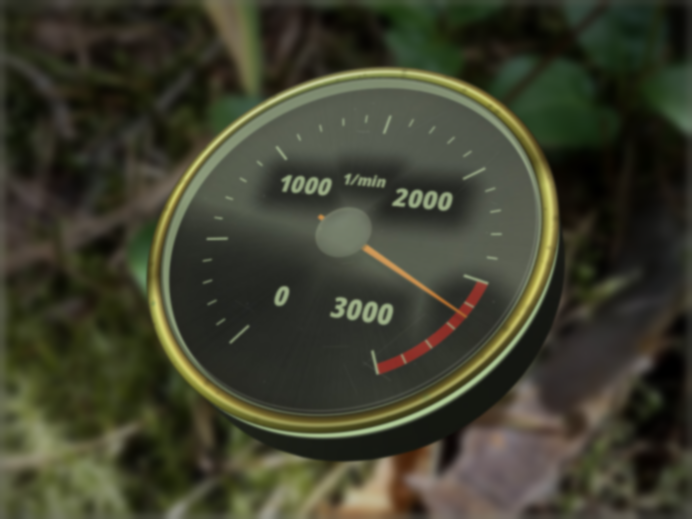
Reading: **2650** rpm
